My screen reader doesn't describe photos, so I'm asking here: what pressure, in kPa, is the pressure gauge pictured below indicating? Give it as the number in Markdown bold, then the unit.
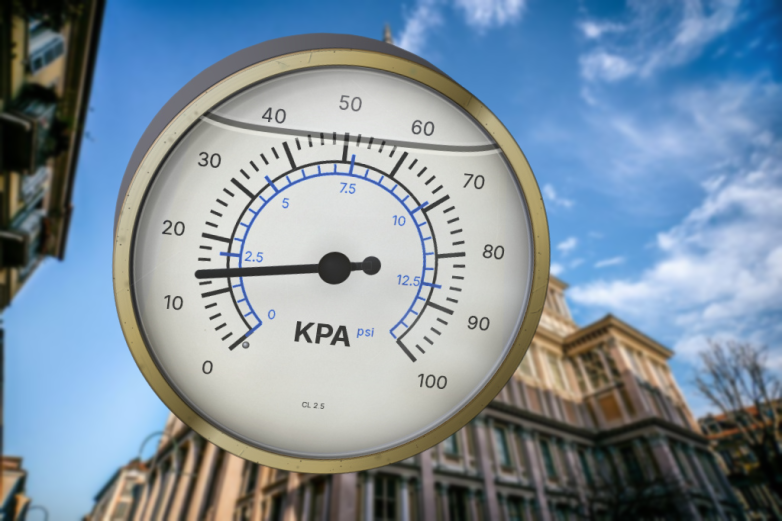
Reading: **14** kPa
